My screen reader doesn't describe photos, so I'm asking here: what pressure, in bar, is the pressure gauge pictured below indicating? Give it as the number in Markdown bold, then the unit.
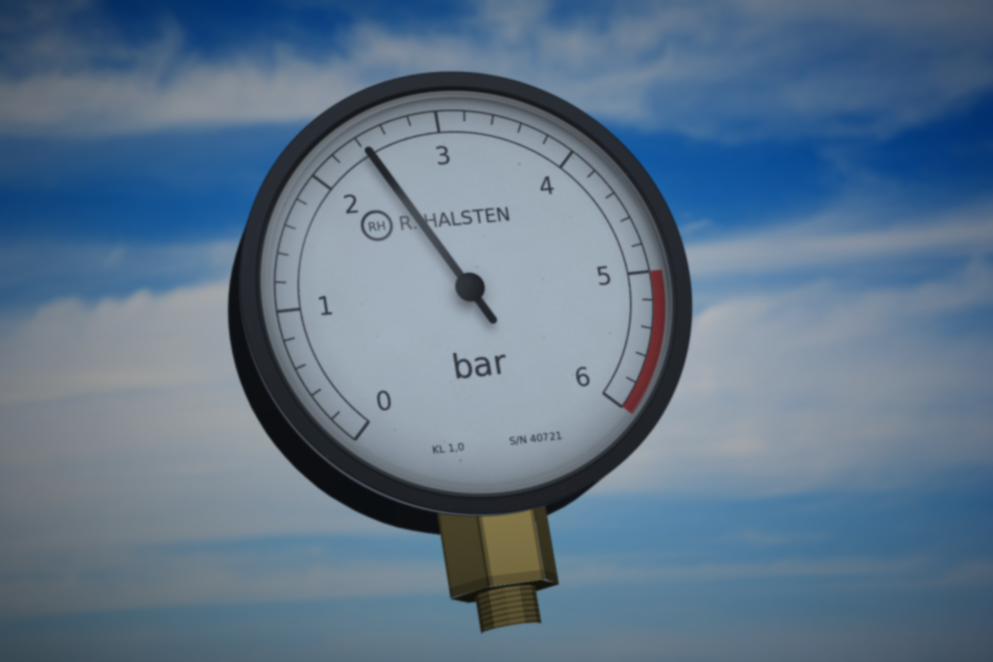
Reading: **2.4** bar
